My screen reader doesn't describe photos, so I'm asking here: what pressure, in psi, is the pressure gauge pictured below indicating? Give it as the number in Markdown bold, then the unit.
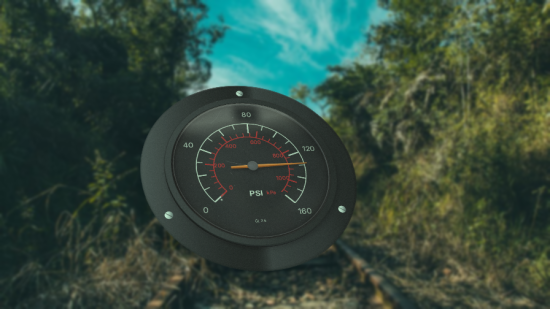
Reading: **130** psi
